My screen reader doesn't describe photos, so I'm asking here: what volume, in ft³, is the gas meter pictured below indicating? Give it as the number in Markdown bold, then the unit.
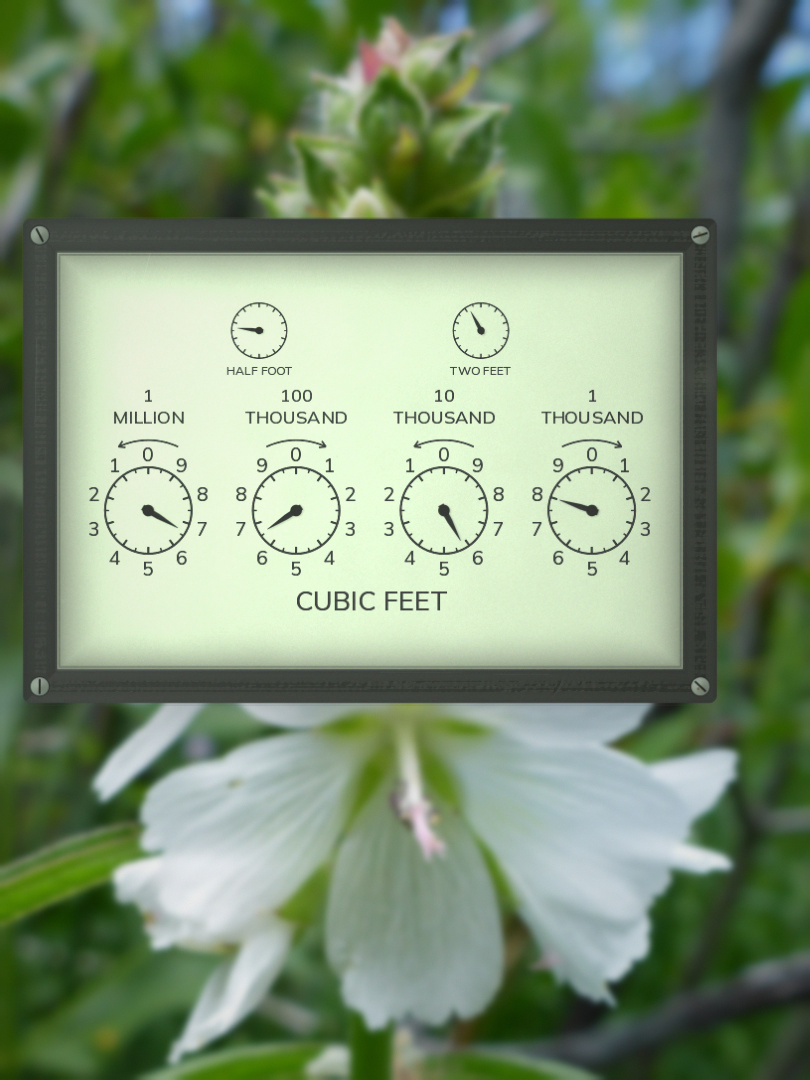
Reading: **665800** ft³
